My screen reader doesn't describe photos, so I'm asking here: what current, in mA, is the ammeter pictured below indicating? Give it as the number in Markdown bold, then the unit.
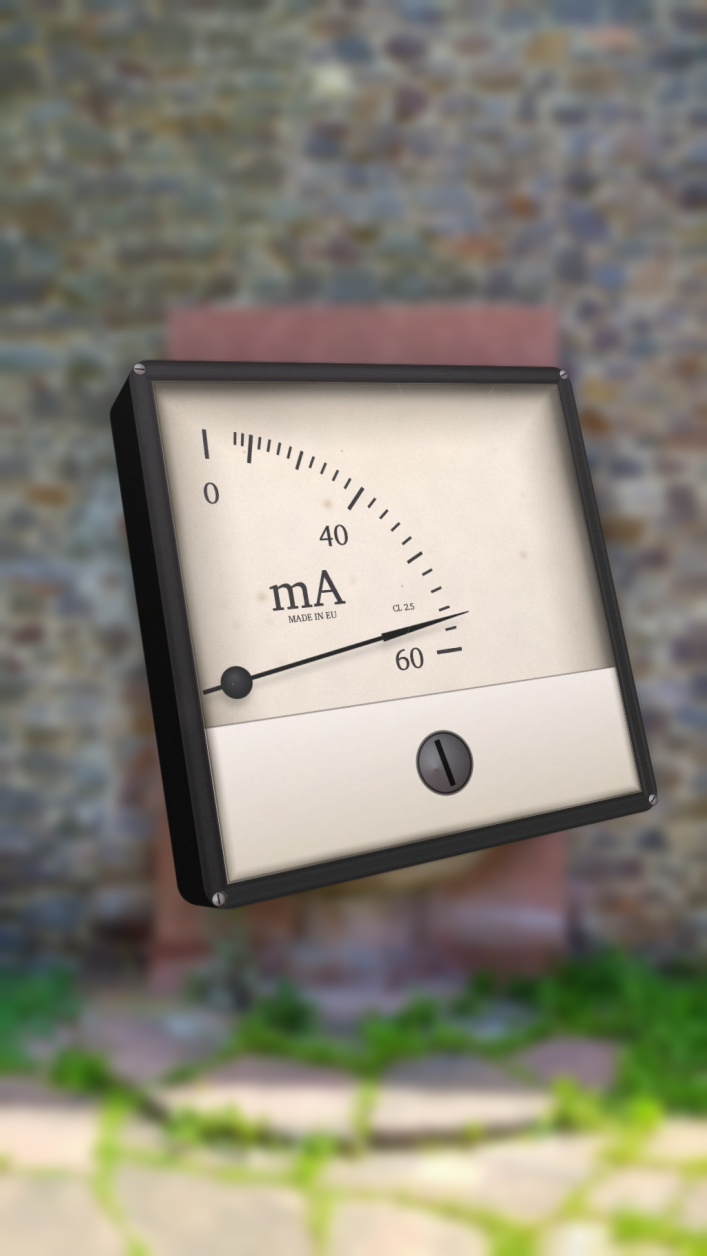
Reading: **57** mA
